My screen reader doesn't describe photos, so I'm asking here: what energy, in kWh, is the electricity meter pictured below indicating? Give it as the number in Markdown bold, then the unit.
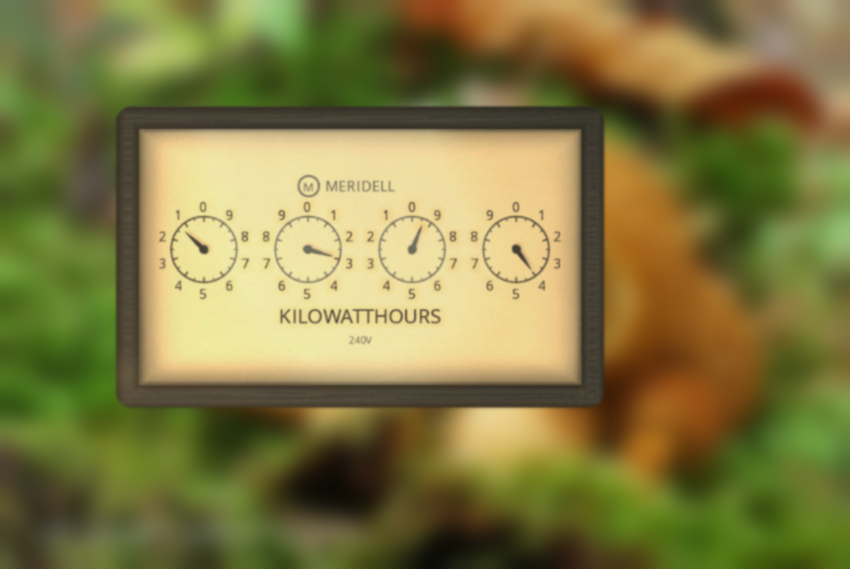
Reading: **1294** kWh
